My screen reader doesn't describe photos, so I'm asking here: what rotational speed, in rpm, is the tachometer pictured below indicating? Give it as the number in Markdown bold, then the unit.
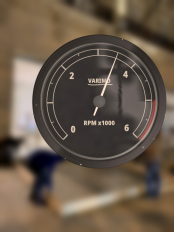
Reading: **3500** rpm
